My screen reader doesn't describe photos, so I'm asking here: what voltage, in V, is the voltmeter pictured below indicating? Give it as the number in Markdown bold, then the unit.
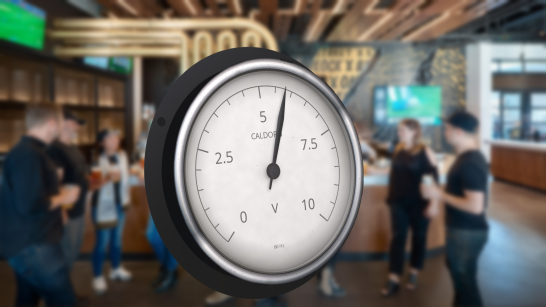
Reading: **5.75** V
